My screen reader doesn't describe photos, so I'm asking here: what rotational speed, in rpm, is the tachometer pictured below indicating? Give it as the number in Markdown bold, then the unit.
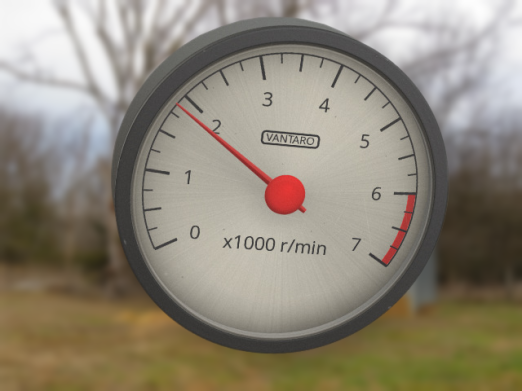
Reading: **1875** rpm
